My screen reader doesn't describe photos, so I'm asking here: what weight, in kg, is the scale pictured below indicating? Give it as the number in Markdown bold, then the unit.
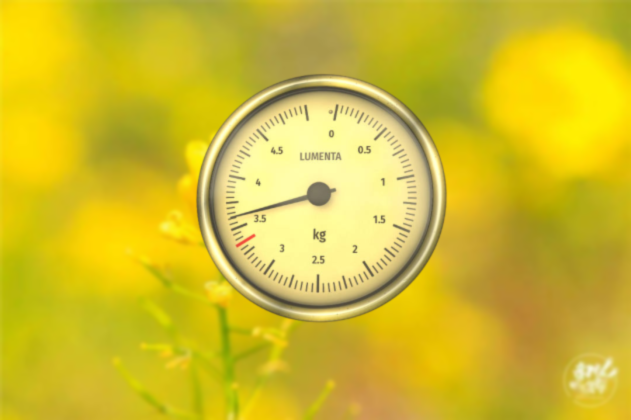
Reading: **3.6** kg
